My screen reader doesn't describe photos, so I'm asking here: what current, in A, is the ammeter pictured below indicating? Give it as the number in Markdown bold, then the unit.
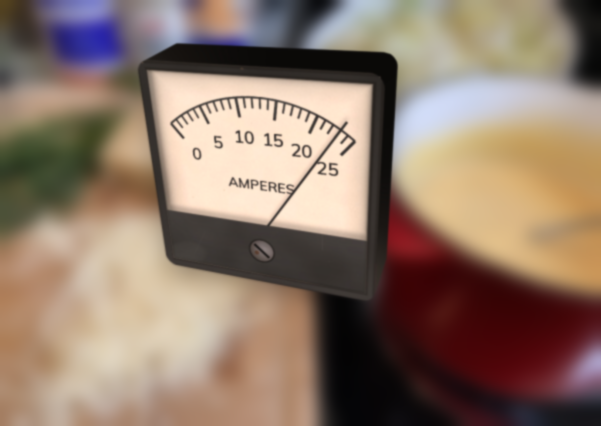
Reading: **23** A
